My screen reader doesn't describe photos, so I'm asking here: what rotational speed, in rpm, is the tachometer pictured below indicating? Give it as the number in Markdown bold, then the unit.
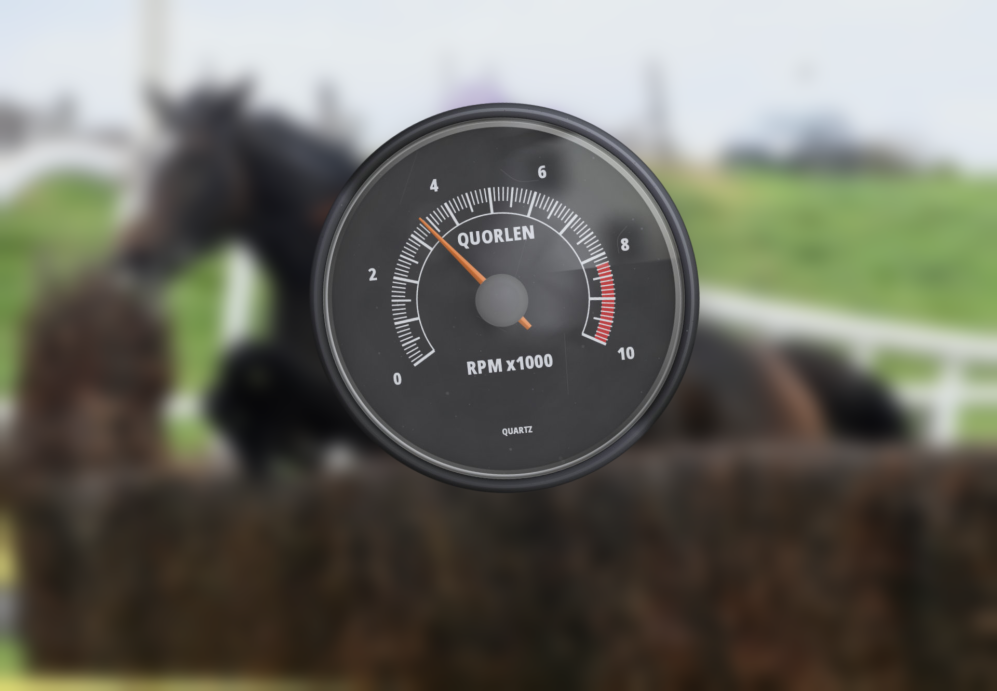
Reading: **3400** rpm
